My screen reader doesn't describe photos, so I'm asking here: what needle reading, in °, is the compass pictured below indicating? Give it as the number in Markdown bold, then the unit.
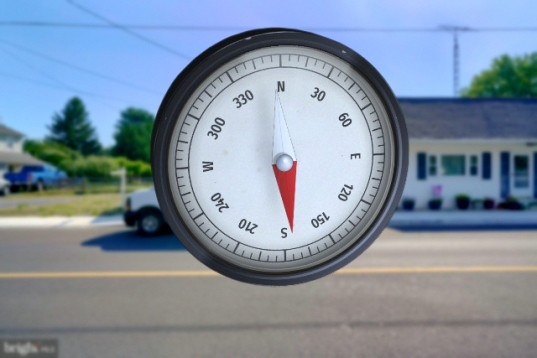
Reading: **175** °
